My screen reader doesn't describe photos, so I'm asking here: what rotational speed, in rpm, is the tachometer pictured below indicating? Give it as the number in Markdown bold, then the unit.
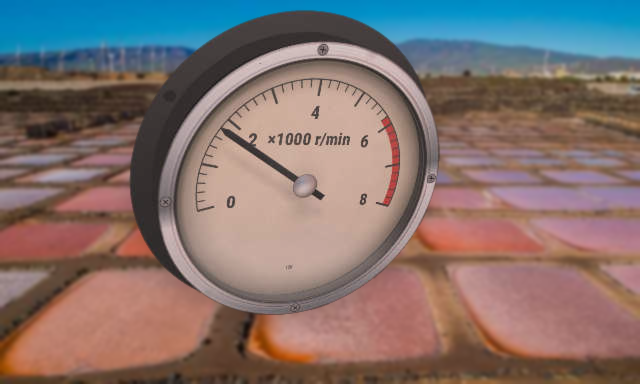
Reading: **1800** rpm
